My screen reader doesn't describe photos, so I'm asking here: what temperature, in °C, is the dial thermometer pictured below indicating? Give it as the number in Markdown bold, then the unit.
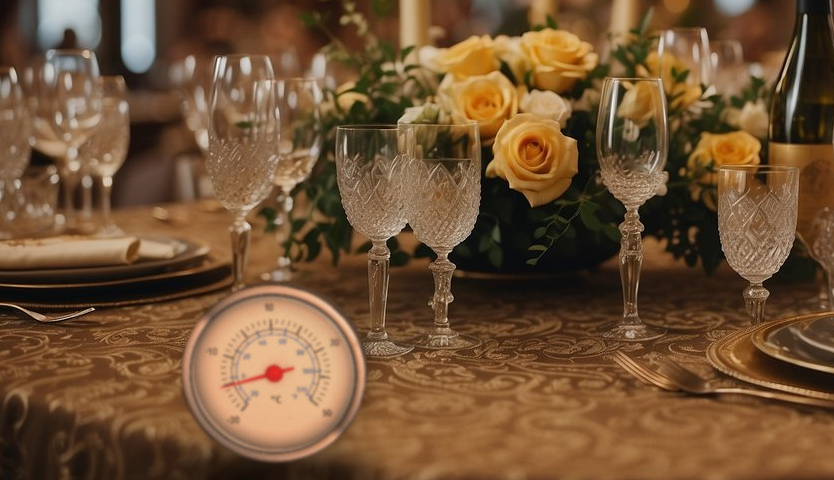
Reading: **-20** °C
